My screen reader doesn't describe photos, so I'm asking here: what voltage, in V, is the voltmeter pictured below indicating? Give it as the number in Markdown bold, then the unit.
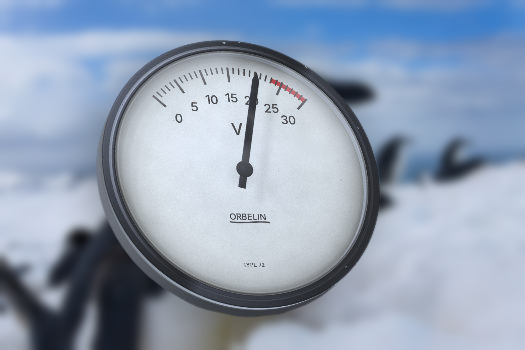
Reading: **20** V
